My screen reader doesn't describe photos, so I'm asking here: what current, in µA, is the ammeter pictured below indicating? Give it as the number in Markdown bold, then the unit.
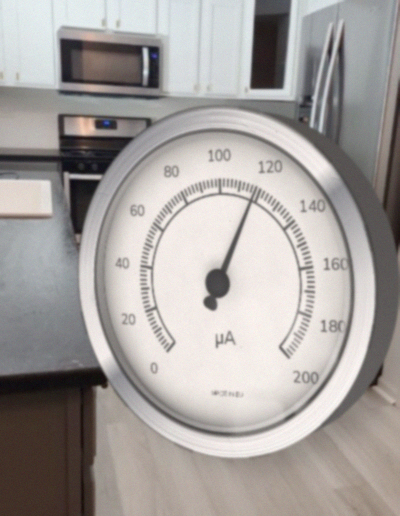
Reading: **120** µA
